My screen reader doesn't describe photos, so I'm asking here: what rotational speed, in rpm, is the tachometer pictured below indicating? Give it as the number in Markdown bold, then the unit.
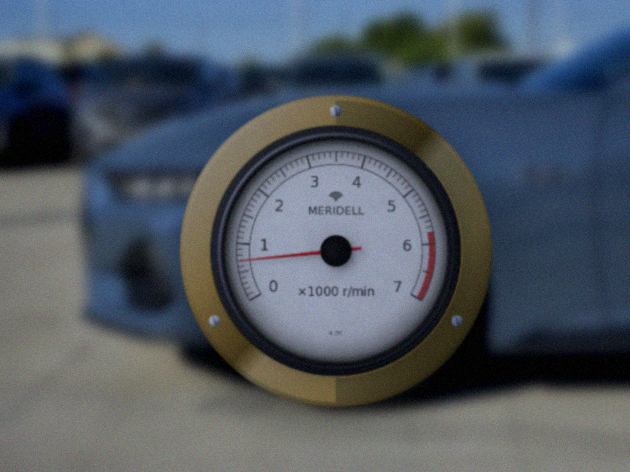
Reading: **700** rpm
